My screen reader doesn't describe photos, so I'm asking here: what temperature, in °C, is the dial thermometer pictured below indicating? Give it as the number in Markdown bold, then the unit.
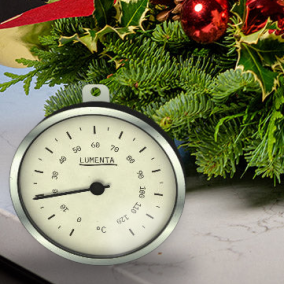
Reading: **20** °C
